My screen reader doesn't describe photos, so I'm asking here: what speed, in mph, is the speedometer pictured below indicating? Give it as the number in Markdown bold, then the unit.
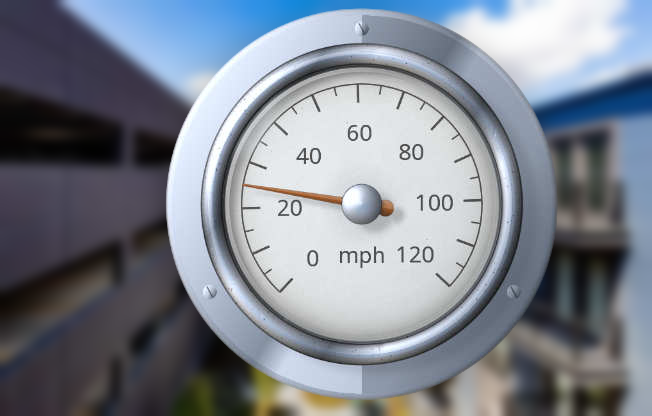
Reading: **25** mph
